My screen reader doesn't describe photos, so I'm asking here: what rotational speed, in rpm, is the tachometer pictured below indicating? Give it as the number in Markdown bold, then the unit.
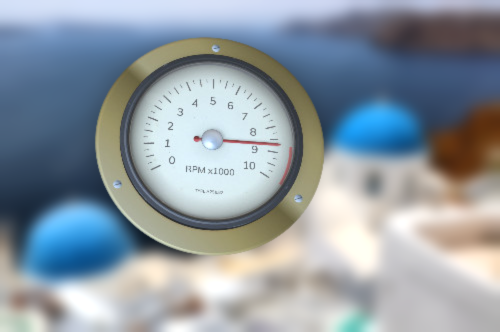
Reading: **8750** rpm
